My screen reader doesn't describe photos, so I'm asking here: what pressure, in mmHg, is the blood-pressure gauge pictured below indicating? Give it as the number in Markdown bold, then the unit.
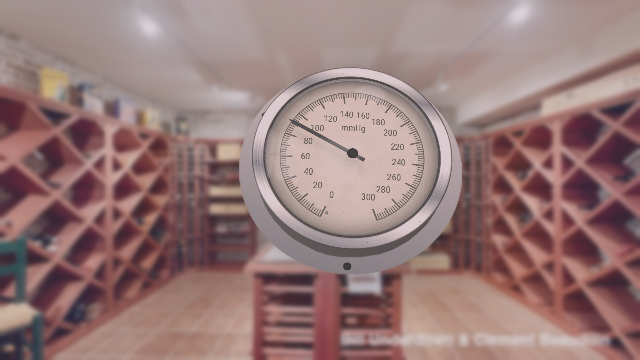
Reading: **90** mmHg
